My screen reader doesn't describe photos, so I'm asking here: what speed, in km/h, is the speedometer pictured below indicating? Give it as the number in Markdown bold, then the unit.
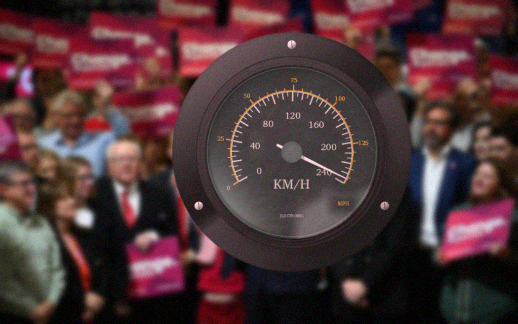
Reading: **235** km/h
